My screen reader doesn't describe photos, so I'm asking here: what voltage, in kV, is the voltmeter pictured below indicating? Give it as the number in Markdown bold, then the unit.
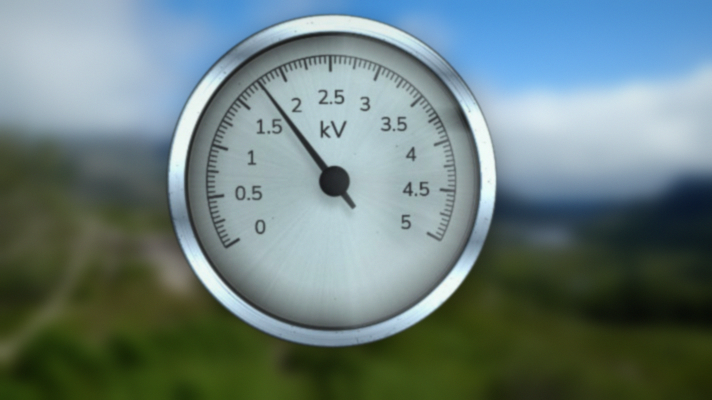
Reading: **1.75** kV
